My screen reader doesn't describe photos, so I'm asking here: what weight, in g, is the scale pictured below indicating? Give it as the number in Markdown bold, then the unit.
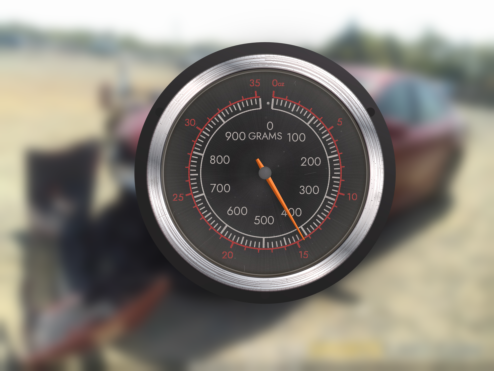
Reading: **410** g
